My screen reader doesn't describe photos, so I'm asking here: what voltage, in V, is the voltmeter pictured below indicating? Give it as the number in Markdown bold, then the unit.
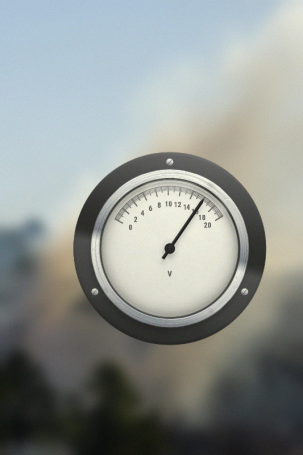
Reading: **16** V
